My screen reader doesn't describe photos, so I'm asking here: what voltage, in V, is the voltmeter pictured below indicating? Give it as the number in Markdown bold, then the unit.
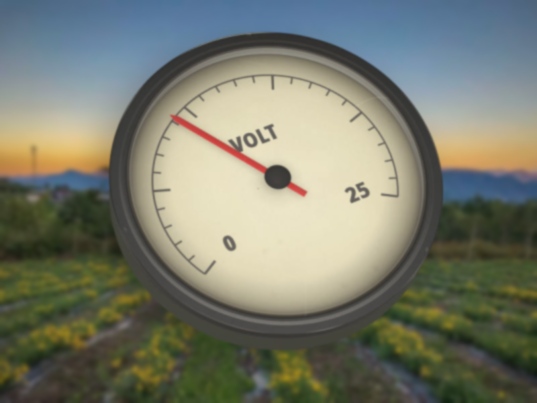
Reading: **9** V
